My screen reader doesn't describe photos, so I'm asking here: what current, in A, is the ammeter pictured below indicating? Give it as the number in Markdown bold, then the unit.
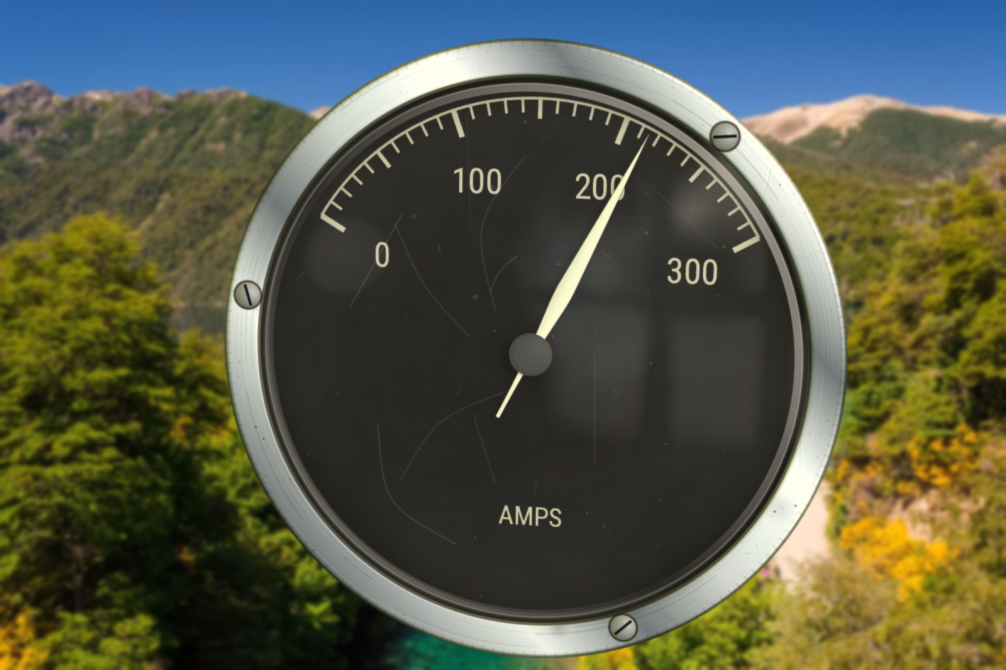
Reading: **215** A
